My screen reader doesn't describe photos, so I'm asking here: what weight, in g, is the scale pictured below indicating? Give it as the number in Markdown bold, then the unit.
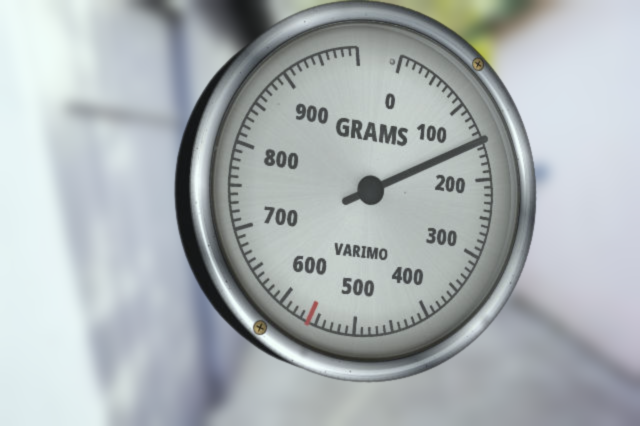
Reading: **150** g
